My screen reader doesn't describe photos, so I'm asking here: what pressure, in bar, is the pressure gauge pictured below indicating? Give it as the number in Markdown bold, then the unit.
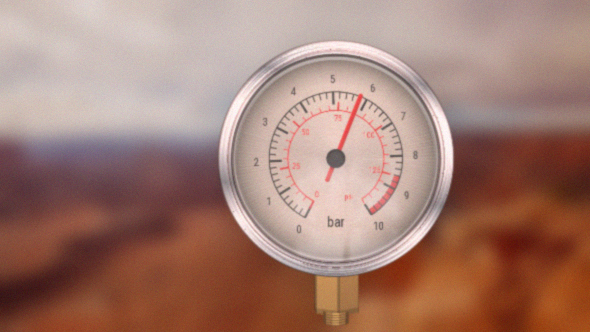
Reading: **5.8** bar
